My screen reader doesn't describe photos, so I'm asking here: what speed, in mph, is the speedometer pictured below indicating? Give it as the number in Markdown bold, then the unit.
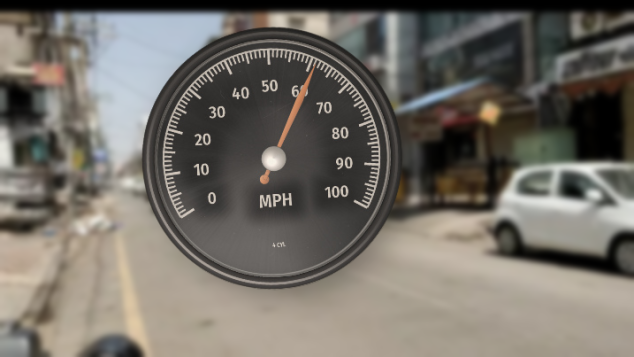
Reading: **61** mph
